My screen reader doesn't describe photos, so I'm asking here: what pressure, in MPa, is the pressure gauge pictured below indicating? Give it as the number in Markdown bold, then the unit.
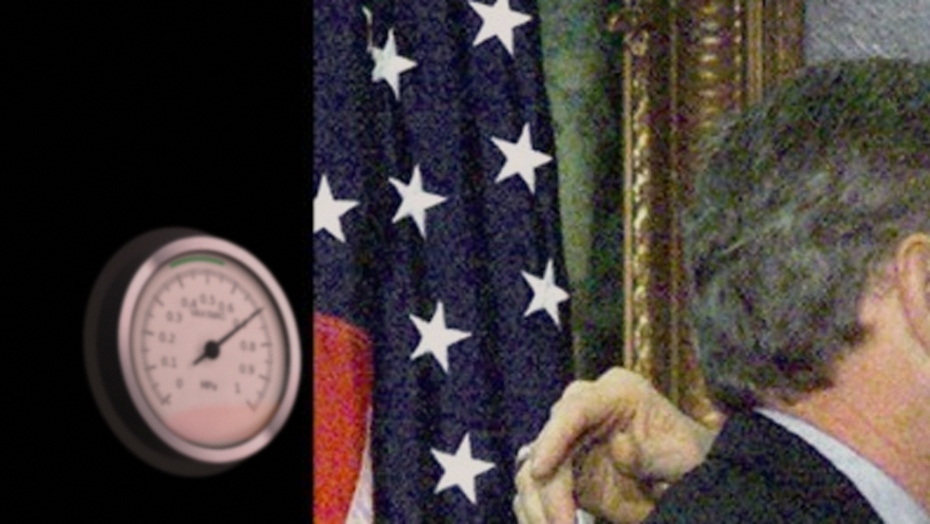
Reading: **0.7** MPa
